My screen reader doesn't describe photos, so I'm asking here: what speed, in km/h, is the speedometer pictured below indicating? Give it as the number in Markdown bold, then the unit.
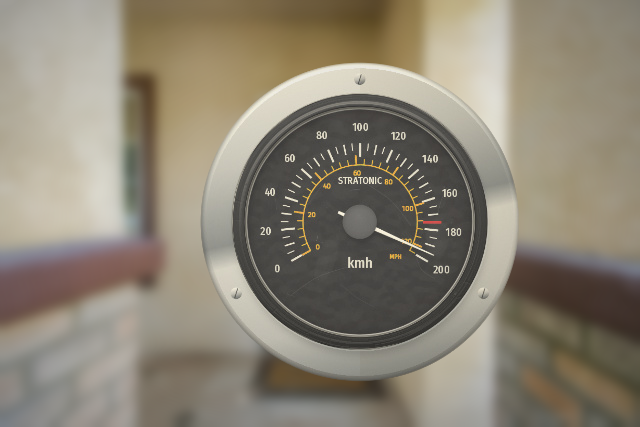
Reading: **195** km/h
